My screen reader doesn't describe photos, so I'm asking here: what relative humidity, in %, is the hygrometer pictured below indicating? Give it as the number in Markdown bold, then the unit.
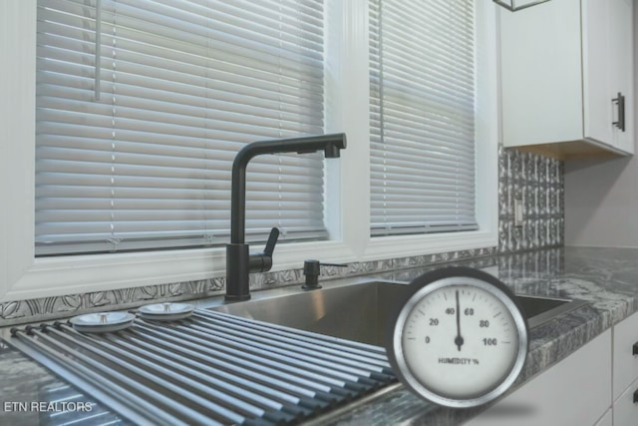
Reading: **48** %
